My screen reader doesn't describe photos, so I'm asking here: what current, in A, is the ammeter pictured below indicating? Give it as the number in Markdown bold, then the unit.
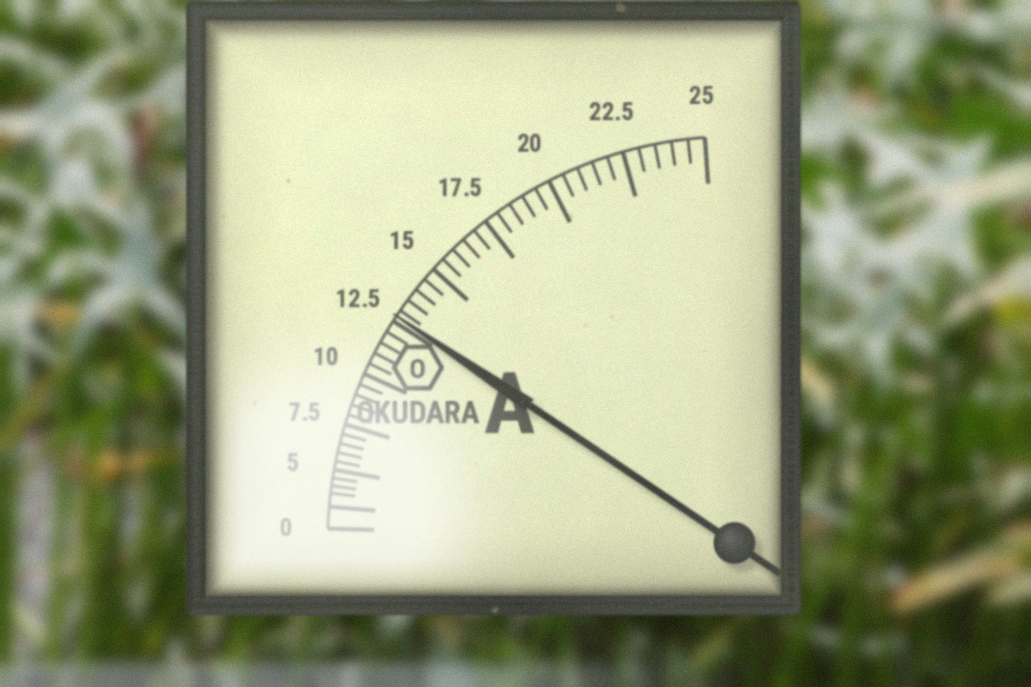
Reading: **12.75** A
